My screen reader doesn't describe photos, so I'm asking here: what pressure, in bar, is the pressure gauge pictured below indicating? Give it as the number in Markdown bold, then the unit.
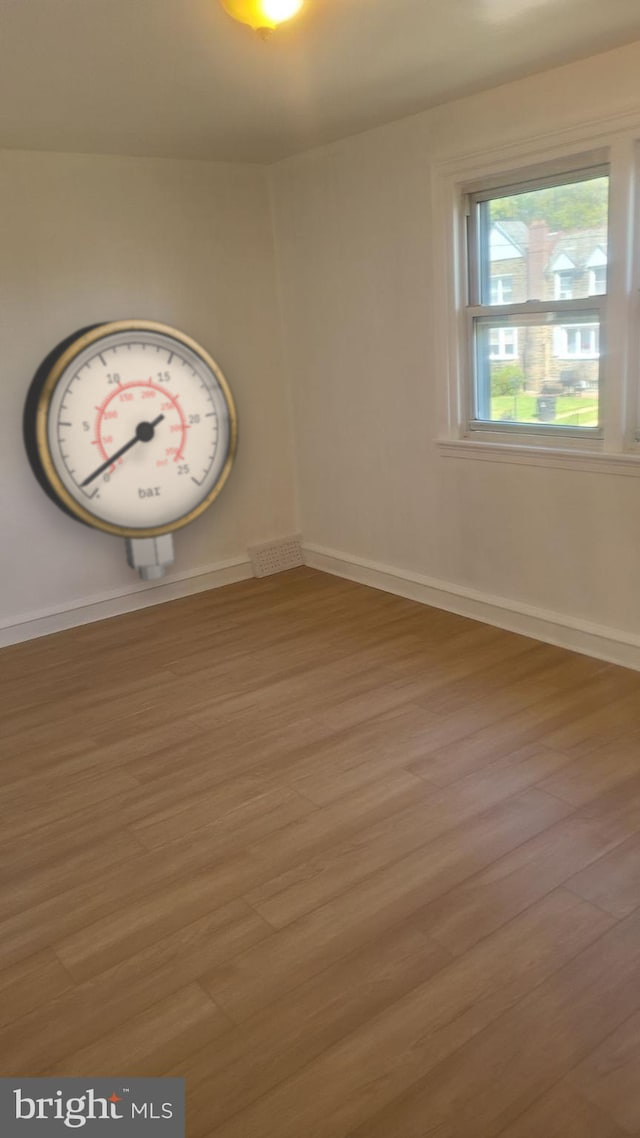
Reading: **1** bar
